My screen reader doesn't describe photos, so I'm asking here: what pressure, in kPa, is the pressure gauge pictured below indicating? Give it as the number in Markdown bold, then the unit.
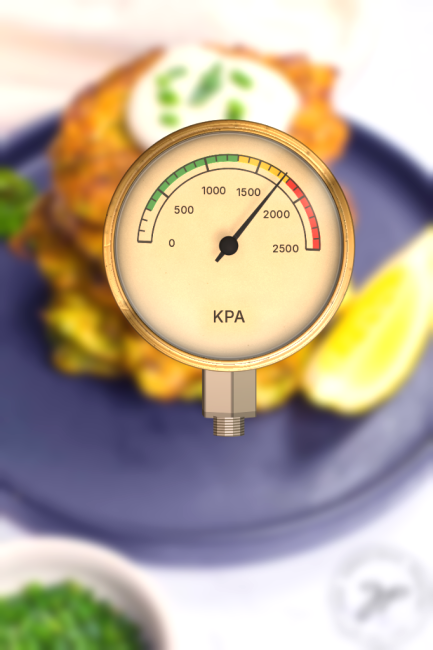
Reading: **1750** kPa
